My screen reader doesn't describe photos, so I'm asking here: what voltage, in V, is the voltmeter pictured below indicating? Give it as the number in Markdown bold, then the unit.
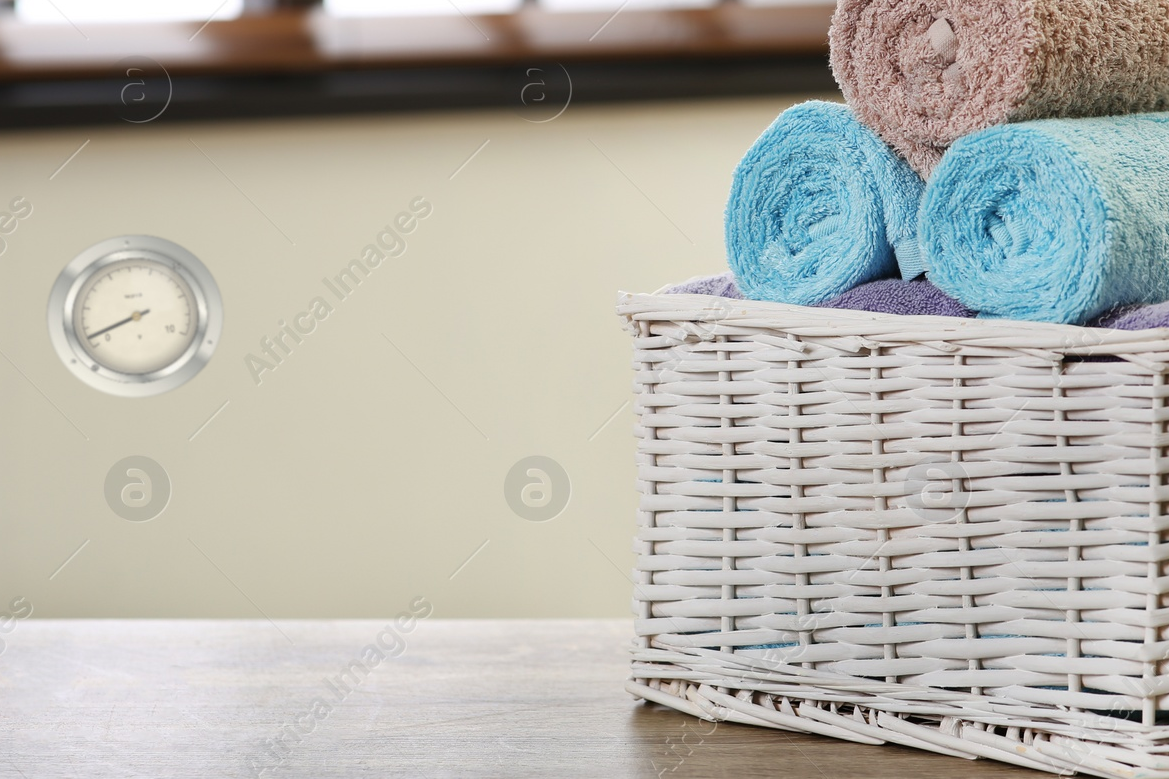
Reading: **0.5** V
